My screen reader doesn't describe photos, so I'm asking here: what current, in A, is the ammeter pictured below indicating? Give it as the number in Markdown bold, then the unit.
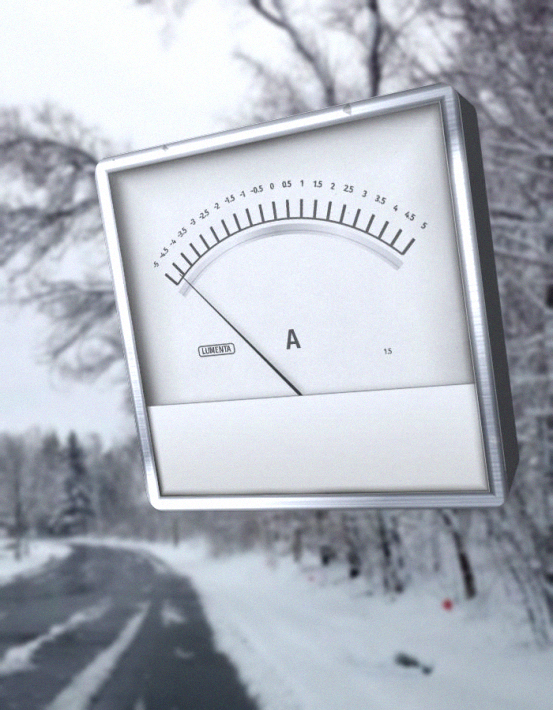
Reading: **-4.5** A
